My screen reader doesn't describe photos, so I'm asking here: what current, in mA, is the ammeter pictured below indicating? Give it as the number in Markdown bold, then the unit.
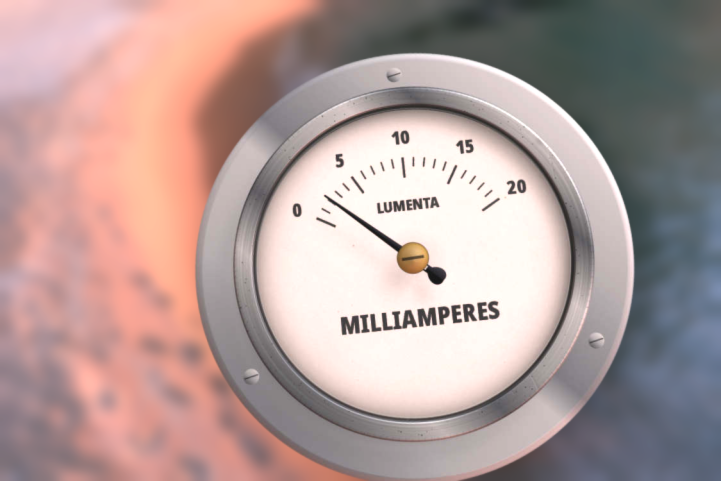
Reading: **2** mA
